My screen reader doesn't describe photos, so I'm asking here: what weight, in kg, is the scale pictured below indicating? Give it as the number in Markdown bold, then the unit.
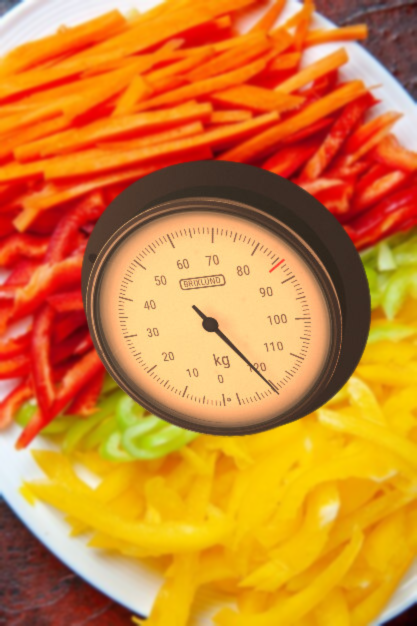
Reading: **120** kg
